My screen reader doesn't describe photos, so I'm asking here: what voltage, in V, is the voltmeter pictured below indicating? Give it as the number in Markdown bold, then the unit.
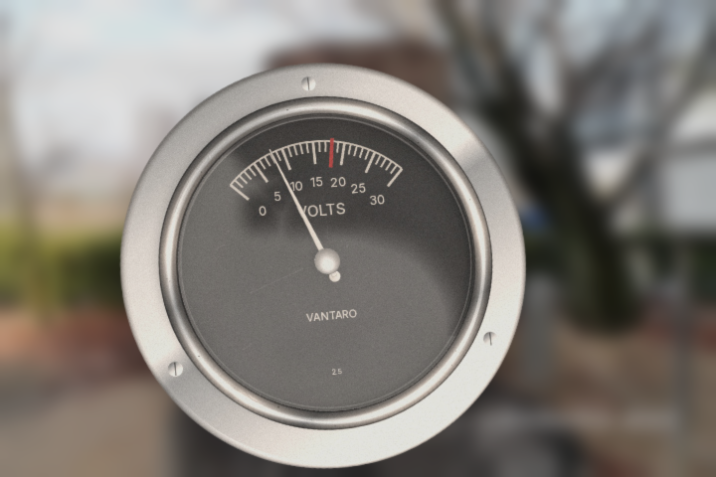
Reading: **8** V
